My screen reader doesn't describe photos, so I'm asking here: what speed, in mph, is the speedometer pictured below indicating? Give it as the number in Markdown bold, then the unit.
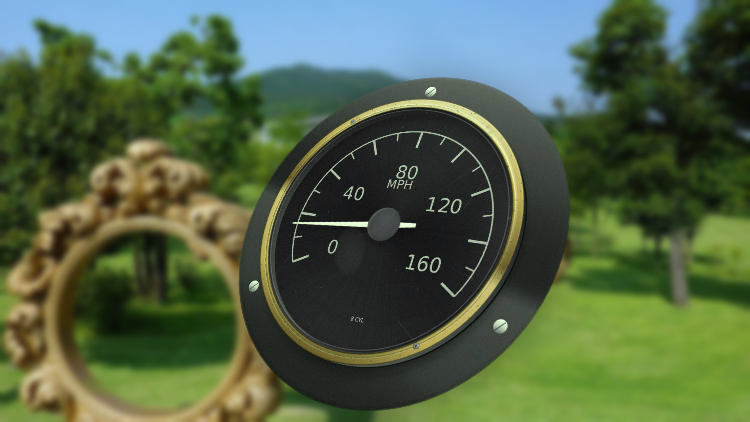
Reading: **15** mph
